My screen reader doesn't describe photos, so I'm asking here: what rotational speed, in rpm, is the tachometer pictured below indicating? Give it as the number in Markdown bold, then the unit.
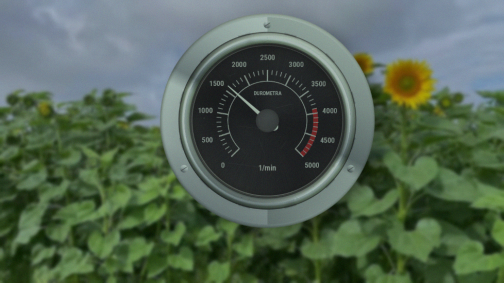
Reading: **1600** rpm
